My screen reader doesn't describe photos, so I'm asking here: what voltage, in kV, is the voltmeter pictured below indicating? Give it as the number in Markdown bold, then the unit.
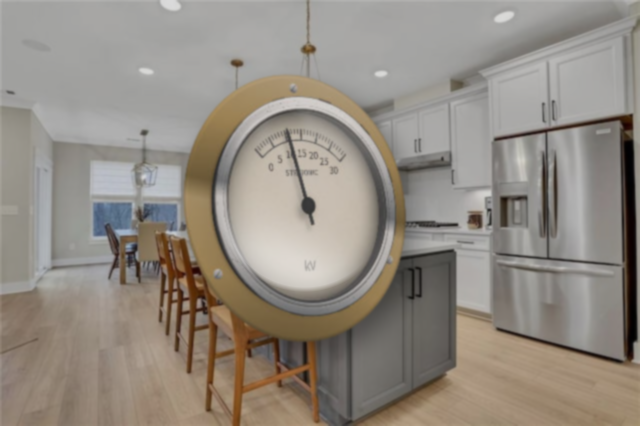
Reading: **10** kV
